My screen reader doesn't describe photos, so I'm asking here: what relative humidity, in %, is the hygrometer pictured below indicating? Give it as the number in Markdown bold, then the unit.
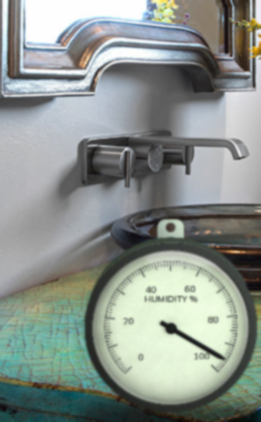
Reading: **95** %
